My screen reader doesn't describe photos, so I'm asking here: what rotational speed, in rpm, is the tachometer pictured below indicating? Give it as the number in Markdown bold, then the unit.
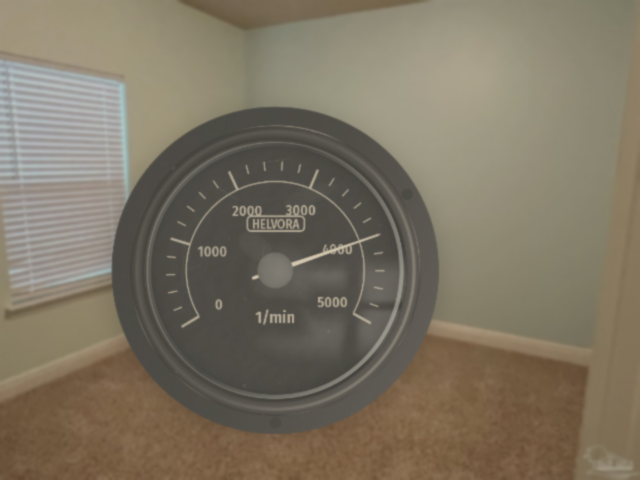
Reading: **4000** rpm
